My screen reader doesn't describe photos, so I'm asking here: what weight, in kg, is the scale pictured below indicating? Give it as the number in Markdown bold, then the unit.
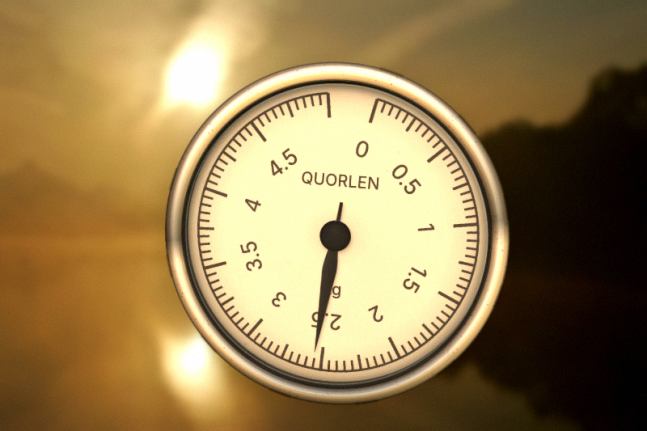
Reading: **2.55** kg
